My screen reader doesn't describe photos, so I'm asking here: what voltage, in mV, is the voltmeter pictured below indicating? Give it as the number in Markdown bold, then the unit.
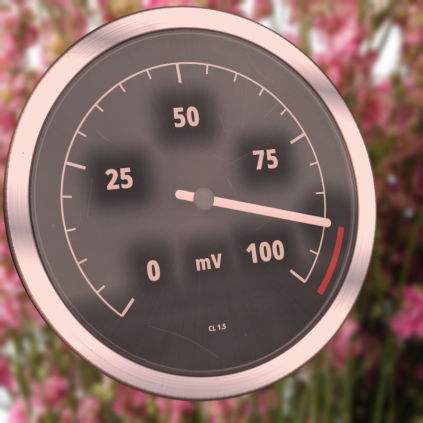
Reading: **90** mV
